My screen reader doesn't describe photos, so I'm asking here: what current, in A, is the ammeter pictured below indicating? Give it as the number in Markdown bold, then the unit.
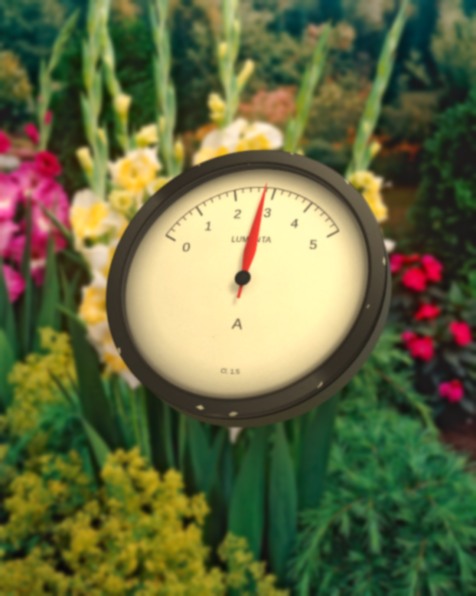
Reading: **2.8** A
